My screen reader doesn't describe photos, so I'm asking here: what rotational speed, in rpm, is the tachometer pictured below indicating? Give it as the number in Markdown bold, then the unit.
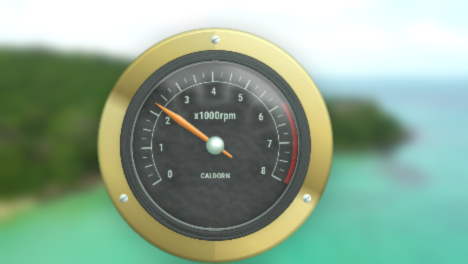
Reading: **2250** rpm
